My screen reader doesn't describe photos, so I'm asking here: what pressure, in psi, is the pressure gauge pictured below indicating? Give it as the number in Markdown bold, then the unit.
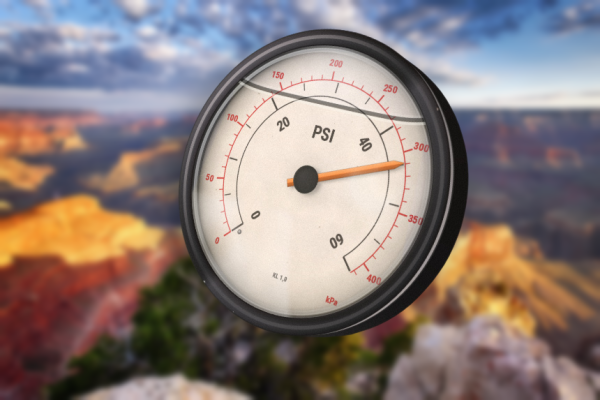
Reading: **45** psi
